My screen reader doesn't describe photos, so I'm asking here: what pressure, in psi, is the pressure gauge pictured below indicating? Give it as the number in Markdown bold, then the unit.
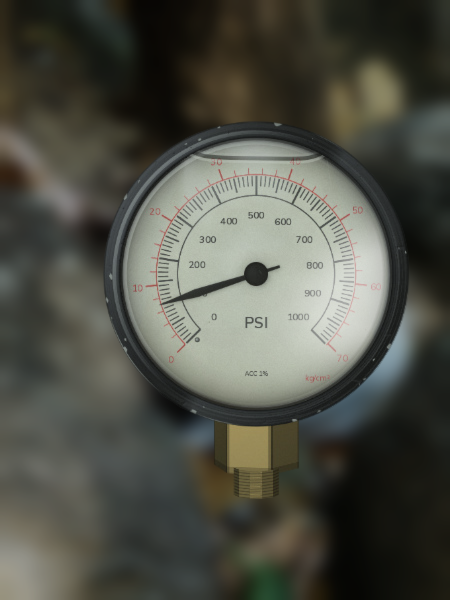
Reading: **100** psi
